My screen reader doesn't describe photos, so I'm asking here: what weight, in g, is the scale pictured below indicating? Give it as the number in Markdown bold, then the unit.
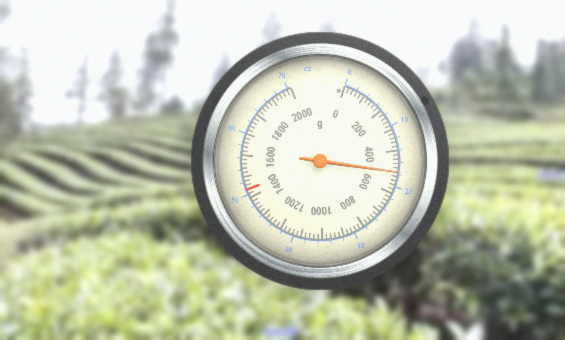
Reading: **500** g
